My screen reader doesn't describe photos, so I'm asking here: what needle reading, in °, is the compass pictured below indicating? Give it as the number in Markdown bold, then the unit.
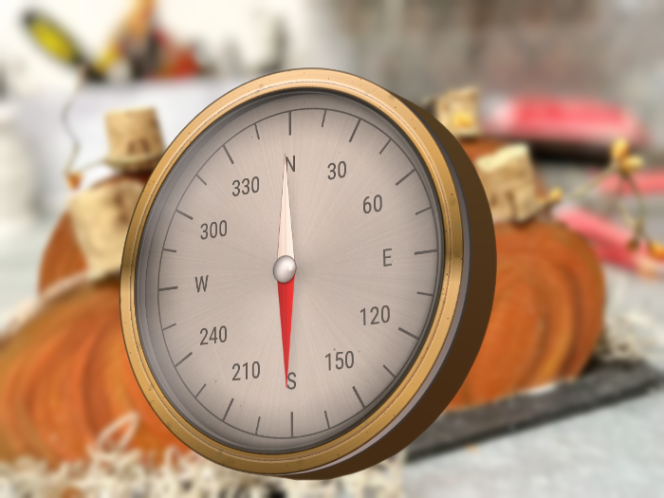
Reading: **180** °
